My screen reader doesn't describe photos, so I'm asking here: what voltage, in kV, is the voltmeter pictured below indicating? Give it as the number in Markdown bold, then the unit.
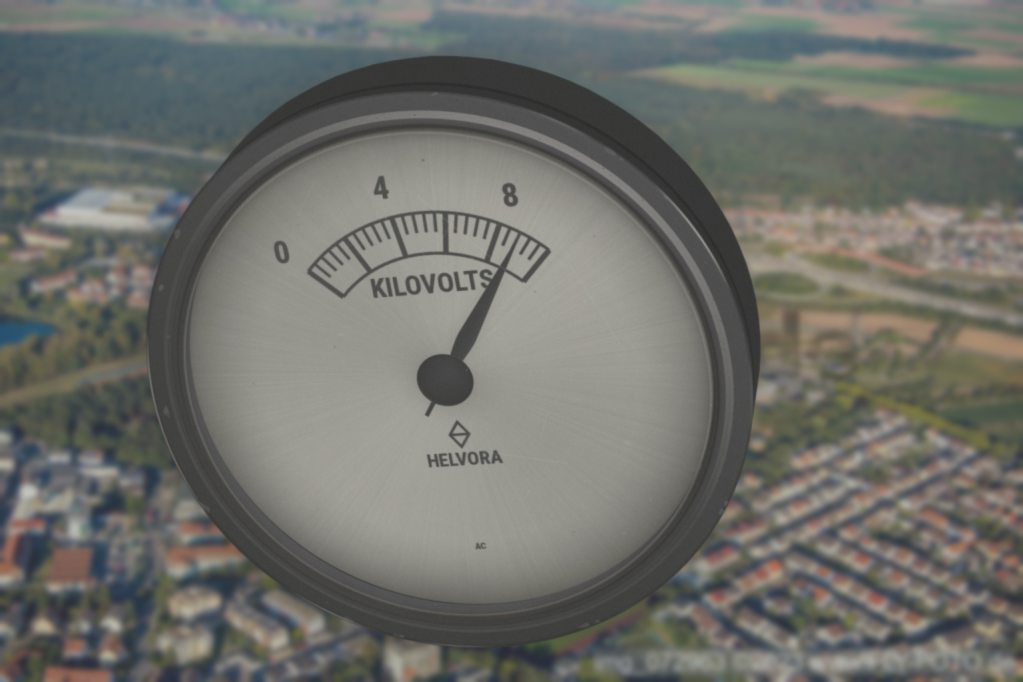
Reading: **8.8** kV
